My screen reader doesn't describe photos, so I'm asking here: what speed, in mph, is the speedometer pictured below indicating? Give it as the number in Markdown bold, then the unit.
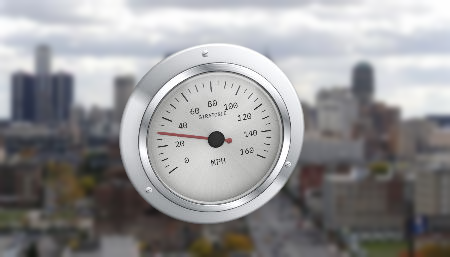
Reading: **30** mph
